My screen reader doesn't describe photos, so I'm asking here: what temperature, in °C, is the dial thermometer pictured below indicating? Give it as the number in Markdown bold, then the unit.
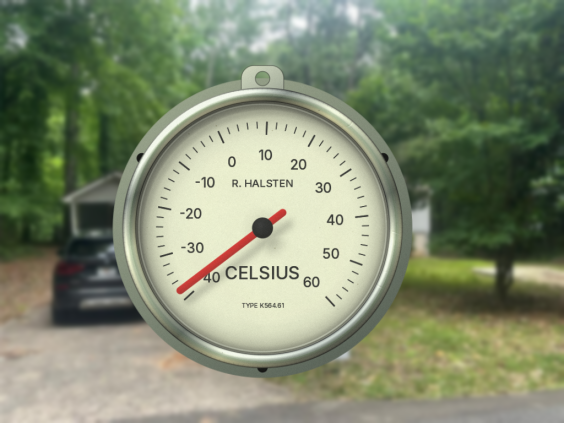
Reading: **-38** °C
